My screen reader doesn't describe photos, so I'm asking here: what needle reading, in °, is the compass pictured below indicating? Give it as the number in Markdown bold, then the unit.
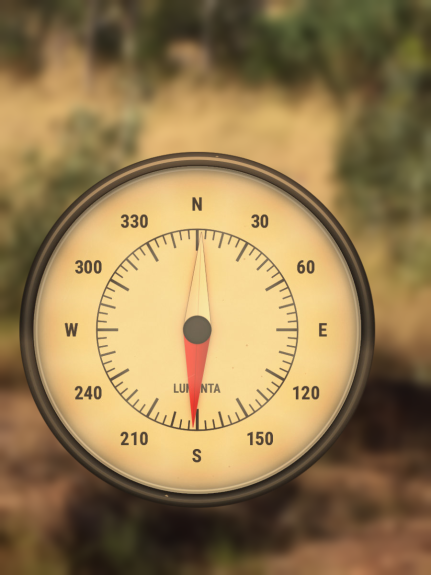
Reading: **182.5** °
